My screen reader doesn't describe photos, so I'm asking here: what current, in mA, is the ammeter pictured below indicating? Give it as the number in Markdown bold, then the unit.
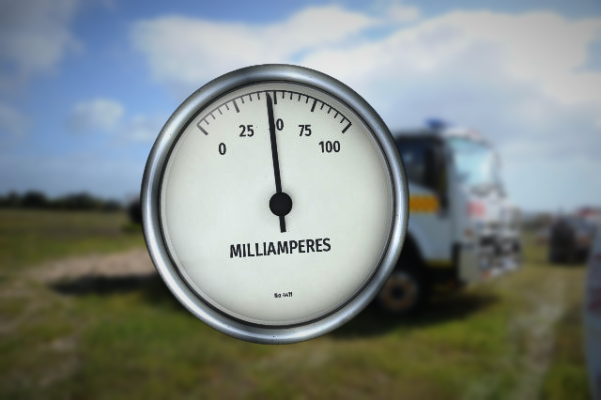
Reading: **45** mA
